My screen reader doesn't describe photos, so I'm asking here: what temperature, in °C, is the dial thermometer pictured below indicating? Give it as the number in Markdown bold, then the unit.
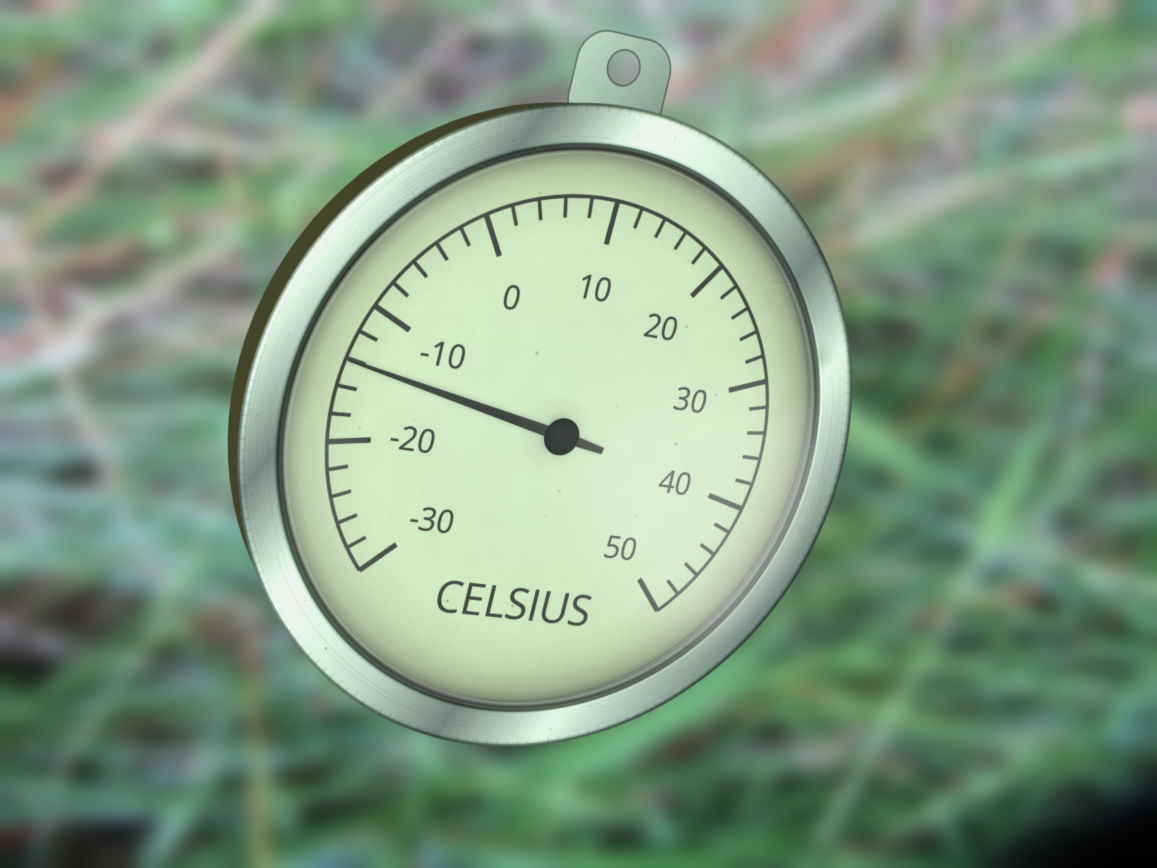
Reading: **-14** °C
